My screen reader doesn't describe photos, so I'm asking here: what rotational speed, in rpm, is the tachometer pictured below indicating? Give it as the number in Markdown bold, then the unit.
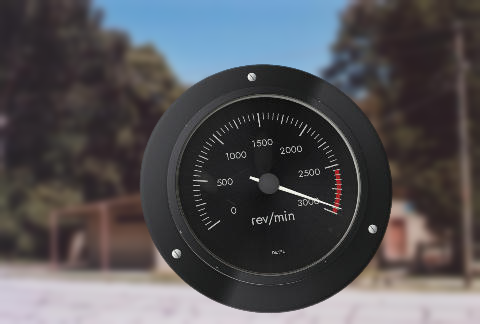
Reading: **2950** rpm
